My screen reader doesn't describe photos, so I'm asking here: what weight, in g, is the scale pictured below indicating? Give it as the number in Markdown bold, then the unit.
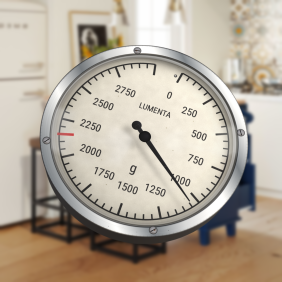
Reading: **1050** g
